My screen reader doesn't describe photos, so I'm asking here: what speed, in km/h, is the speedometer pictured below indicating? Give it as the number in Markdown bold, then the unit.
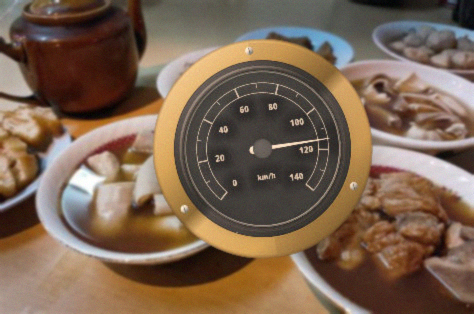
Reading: **115** km/h
